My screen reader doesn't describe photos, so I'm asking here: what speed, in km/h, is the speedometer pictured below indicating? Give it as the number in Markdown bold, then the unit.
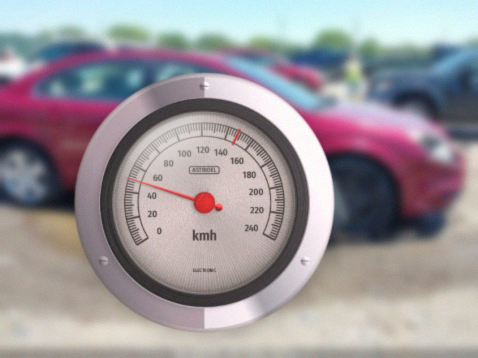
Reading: **50** km/h
